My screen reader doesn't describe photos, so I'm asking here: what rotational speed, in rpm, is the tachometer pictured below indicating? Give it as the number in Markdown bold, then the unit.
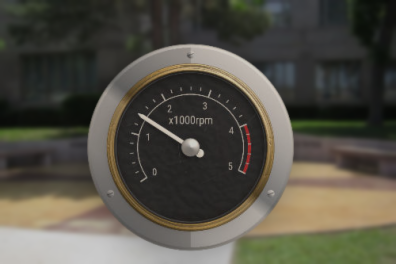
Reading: **1400** rpm
